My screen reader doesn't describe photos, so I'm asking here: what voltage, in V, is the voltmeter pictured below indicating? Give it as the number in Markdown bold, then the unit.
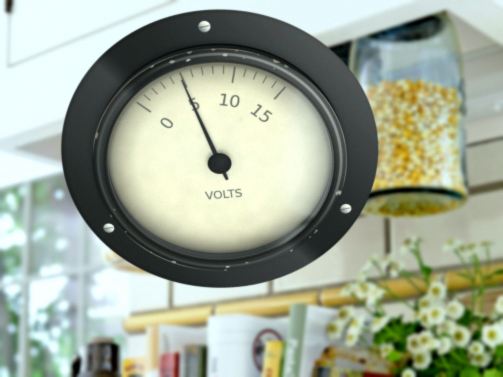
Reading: **5** V
